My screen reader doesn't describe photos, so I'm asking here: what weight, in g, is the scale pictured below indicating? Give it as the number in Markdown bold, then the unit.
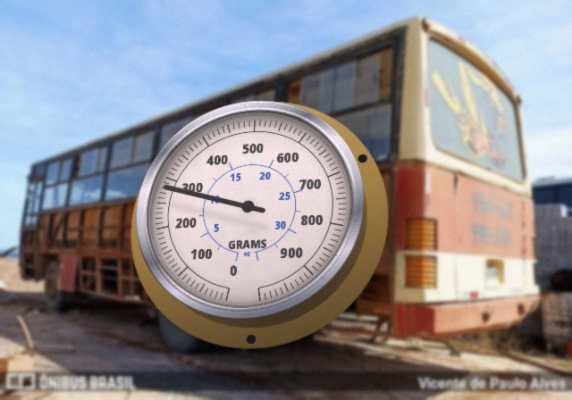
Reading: **280** g
